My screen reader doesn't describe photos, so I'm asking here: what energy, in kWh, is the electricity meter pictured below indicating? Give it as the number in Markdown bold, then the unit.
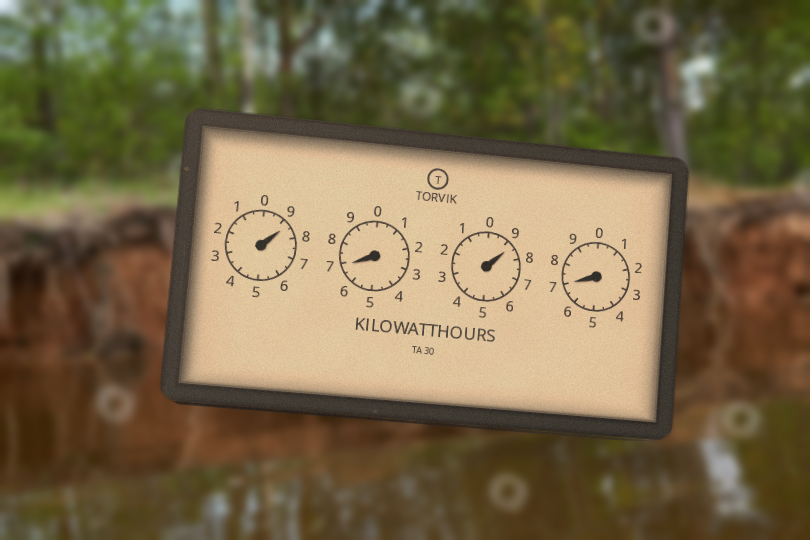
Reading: **8687** kWh
